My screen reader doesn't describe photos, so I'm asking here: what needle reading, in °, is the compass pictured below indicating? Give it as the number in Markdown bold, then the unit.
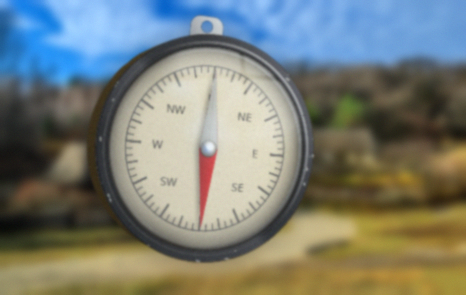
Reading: **180** °
